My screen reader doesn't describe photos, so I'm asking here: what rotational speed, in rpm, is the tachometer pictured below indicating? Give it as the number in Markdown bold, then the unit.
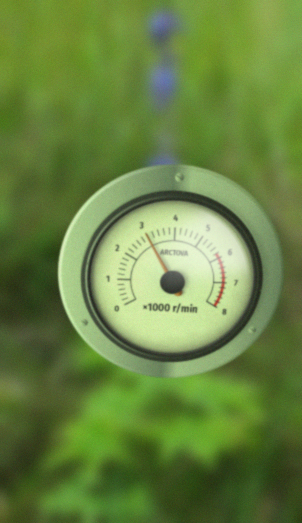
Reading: **3000** rpm
